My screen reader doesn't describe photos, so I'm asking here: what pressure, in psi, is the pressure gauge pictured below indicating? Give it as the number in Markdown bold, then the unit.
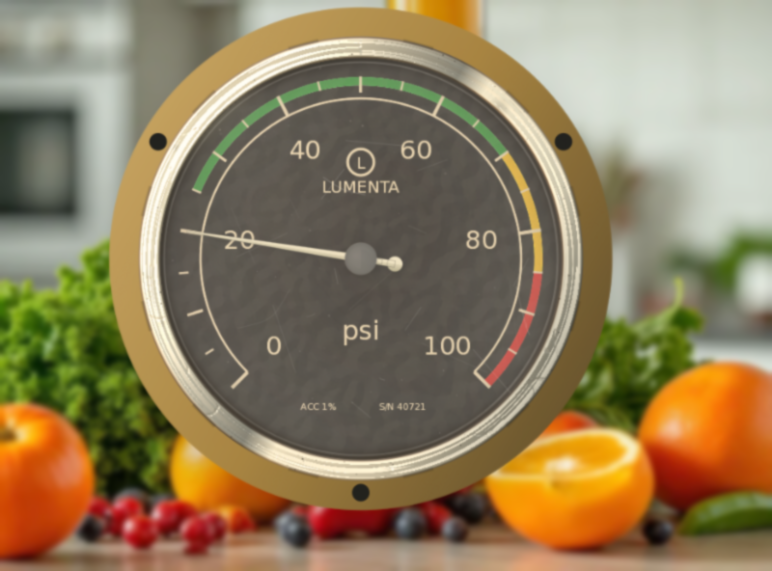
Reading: **20** psi
